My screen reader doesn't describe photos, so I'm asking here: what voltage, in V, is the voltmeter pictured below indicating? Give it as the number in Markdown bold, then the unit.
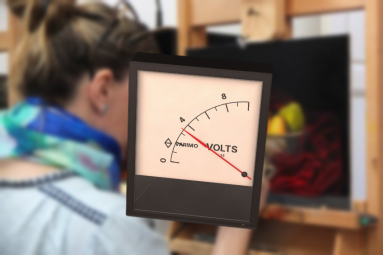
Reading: **3.5** V
